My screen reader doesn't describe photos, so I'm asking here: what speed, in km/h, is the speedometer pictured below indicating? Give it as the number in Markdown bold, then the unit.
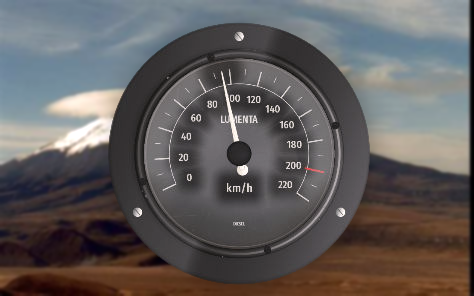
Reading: **95** km/h
